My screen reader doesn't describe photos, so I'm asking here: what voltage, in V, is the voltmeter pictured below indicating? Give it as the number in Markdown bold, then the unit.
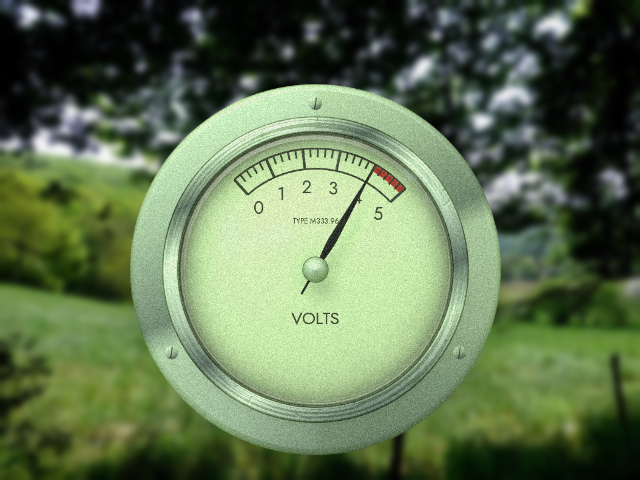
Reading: **4** V
